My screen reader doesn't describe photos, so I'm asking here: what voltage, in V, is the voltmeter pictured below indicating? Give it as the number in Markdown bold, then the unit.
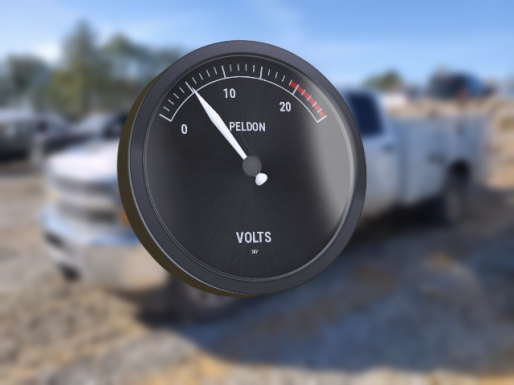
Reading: **5** V
